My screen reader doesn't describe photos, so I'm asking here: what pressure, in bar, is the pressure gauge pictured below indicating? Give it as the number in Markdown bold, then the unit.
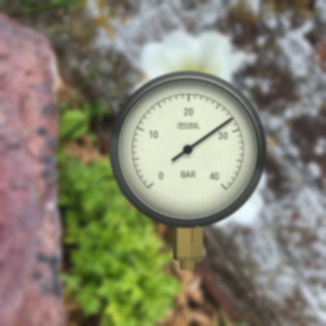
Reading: **28** bar
